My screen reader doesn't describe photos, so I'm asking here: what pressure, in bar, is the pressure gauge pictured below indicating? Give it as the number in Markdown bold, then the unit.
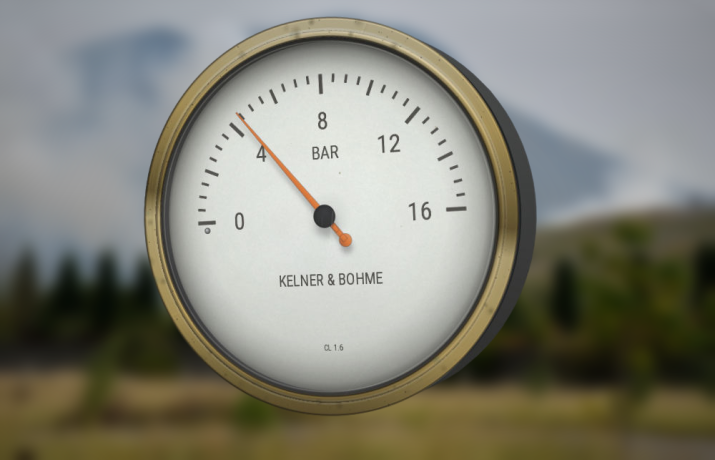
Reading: **4.5** bar
